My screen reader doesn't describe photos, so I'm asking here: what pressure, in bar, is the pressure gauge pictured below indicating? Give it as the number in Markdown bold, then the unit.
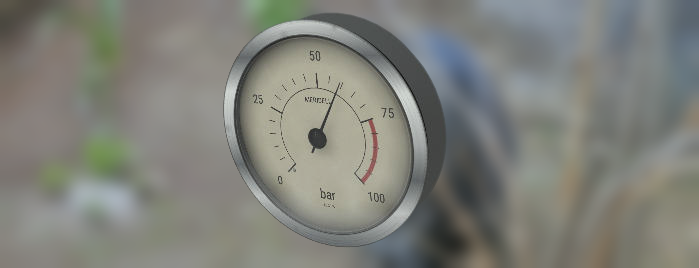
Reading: **60** bar
